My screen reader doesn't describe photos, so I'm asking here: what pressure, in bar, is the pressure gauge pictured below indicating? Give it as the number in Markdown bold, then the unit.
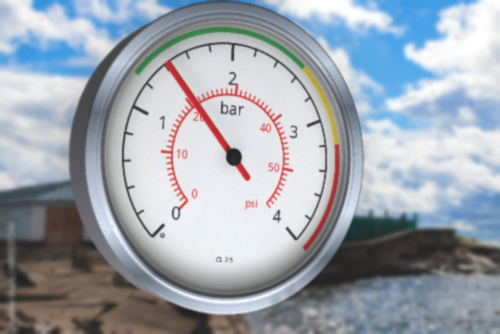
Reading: **1.4** bar
